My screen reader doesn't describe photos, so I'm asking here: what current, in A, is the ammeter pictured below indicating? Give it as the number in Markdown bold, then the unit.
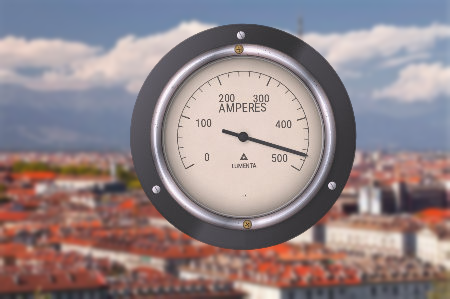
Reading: **470** A
